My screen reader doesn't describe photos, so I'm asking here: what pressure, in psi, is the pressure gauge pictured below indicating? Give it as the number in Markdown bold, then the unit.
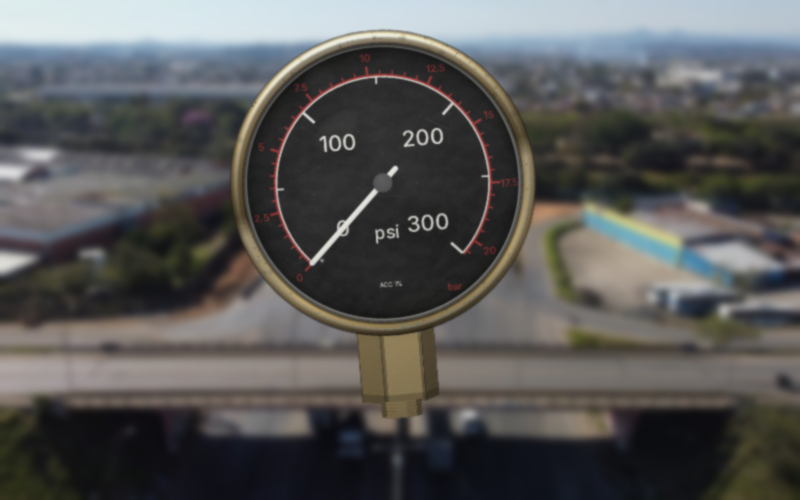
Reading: **0** psi
